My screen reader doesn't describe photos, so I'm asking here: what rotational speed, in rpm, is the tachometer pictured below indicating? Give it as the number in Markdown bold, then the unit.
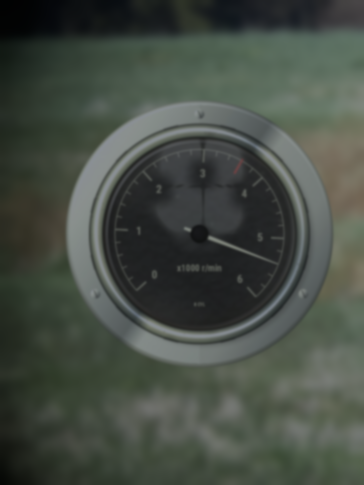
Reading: **5400** rpm
